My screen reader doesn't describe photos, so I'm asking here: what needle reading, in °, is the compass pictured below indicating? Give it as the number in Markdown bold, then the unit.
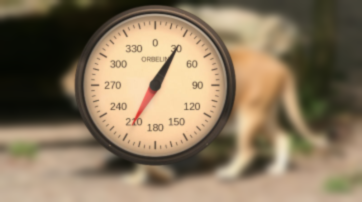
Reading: **210** °
